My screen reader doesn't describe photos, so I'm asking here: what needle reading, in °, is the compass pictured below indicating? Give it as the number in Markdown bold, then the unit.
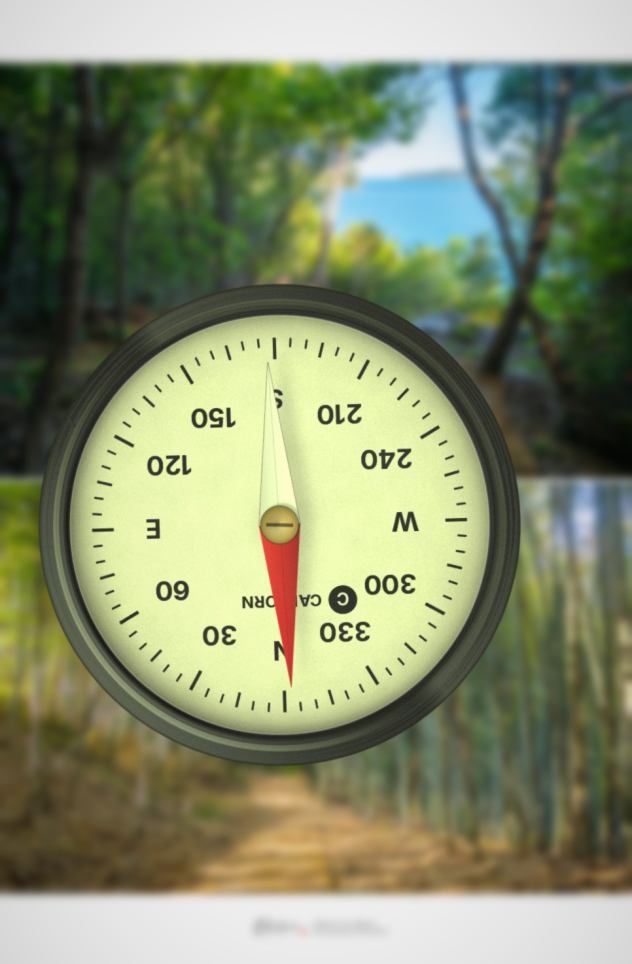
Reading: **357.5** °
